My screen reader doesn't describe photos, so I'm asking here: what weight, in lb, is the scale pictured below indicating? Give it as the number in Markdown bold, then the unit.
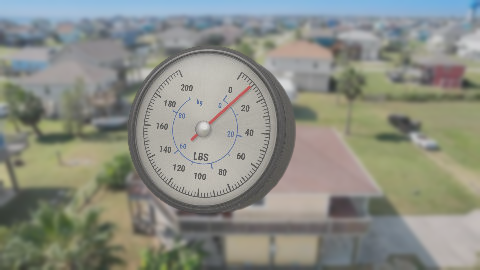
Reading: **10** lb
